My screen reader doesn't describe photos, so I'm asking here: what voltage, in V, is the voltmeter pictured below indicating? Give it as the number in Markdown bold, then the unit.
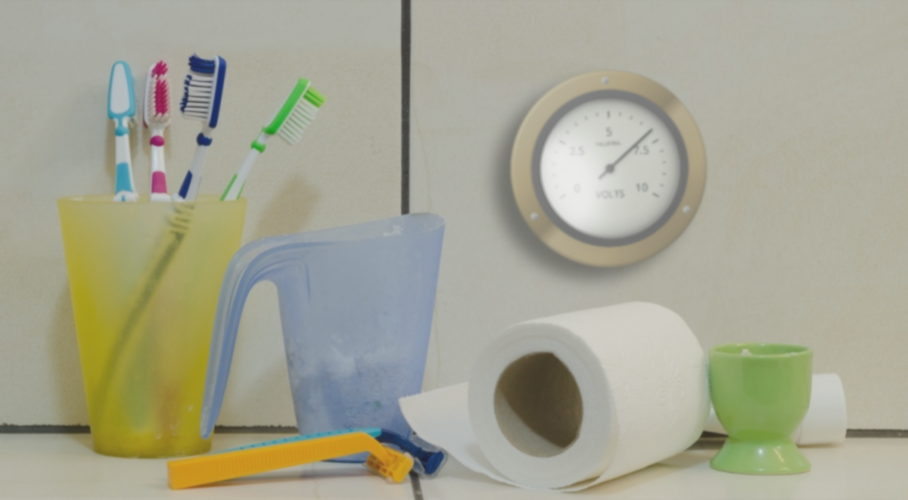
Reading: **7** V
